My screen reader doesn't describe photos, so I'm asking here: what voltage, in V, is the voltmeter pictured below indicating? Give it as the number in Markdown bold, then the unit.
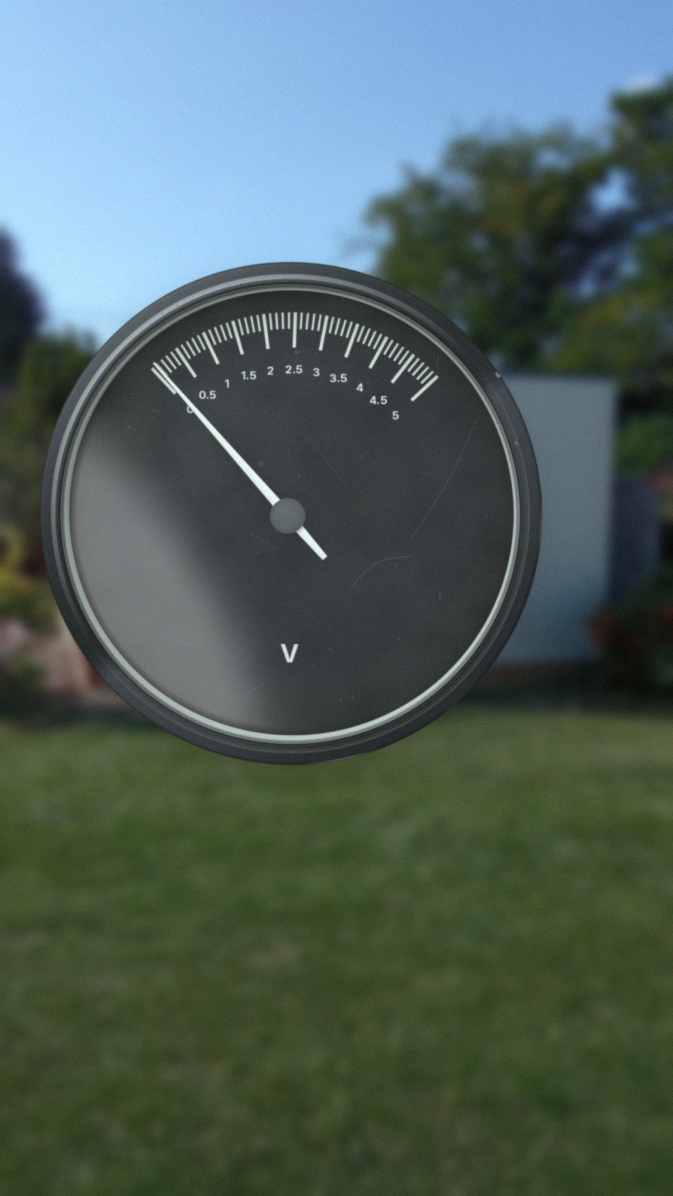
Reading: **0.1** V
